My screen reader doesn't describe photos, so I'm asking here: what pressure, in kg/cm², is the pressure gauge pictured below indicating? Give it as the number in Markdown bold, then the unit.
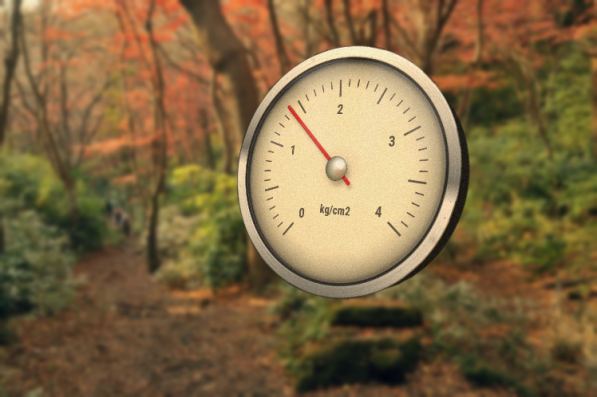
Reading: **1.4** kg/cm²
